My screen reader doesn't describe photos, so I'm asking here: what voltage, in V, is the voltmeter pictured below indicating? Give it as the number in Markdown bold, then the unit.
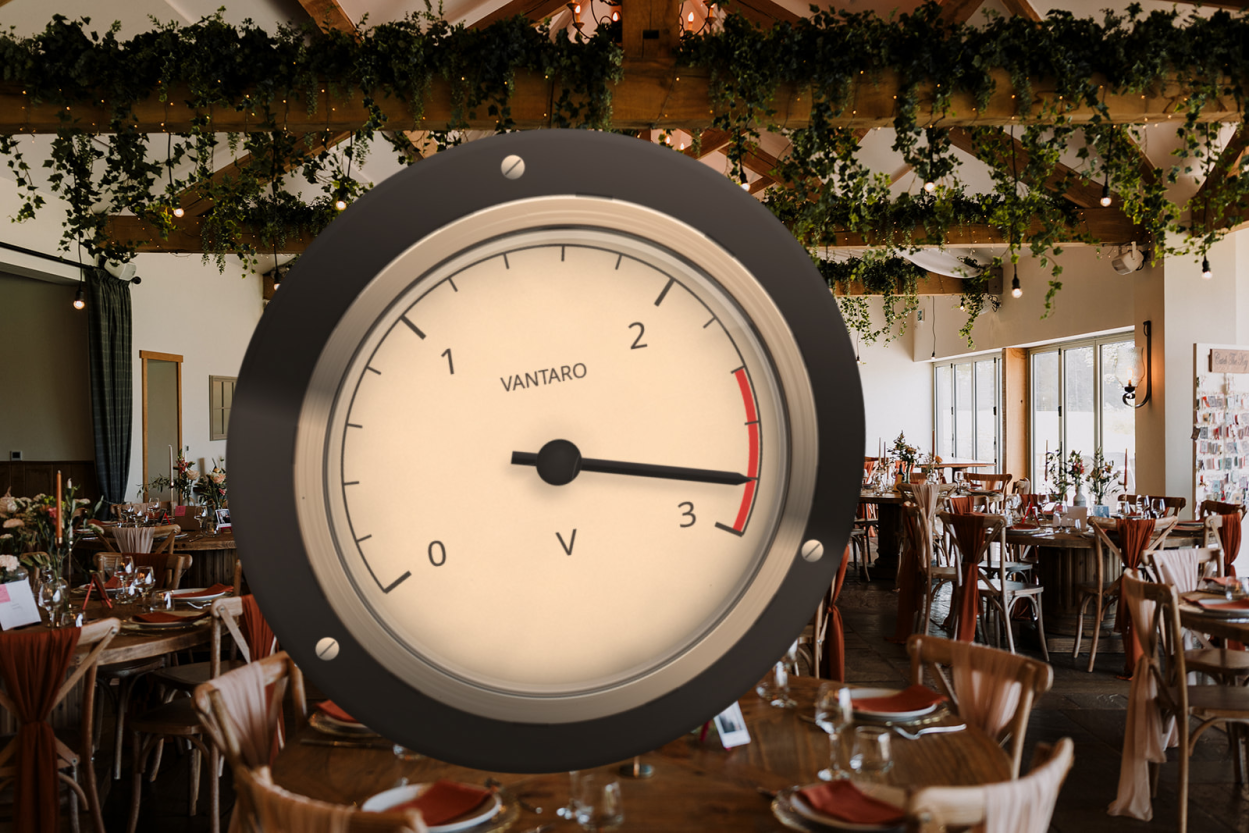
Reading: **2.8** V
